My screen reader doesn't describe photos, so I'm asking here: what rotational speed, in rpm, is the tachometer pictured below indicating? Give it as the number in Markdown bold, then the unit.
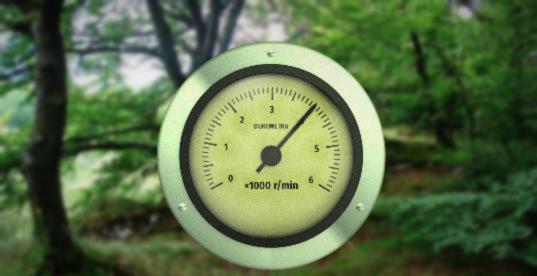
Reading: **4000** rpm
